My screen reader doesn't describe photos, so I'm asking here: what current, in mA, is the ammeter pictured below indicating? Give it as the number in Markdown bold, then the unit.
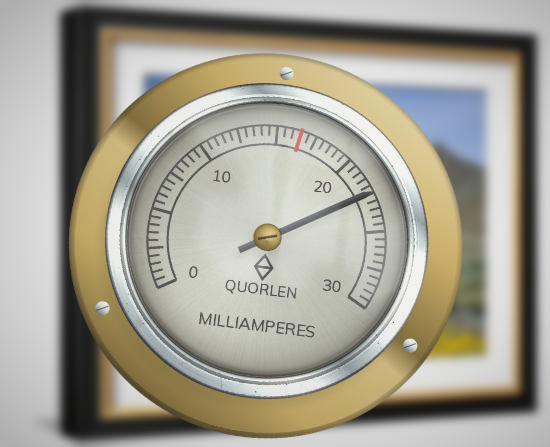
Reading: **22.5** mA
